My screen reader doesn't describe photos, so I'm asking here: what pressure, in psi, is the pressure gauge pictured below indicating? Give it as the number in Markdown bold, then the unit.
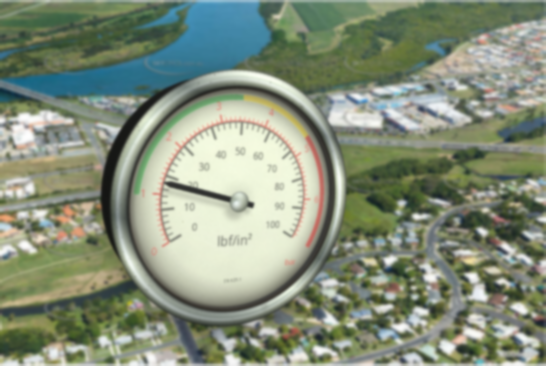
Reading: **18** psi
